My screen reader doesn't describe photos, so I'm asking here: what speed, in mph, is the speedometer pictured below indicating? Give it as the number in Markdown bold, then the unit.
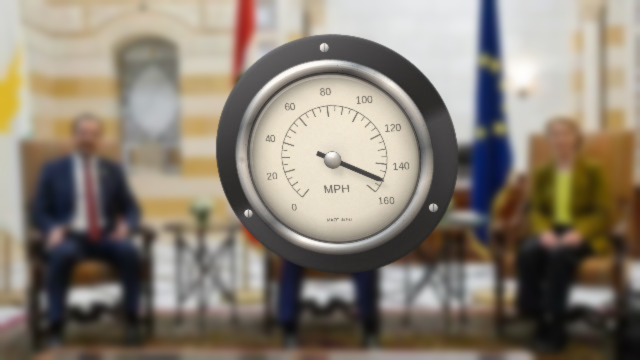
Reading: **150** mph
